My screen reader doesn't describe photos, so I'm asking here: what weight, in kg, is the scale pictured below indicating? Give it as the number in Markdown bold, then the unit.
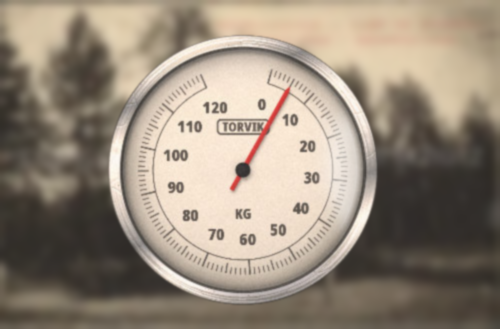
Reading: **5** kg
